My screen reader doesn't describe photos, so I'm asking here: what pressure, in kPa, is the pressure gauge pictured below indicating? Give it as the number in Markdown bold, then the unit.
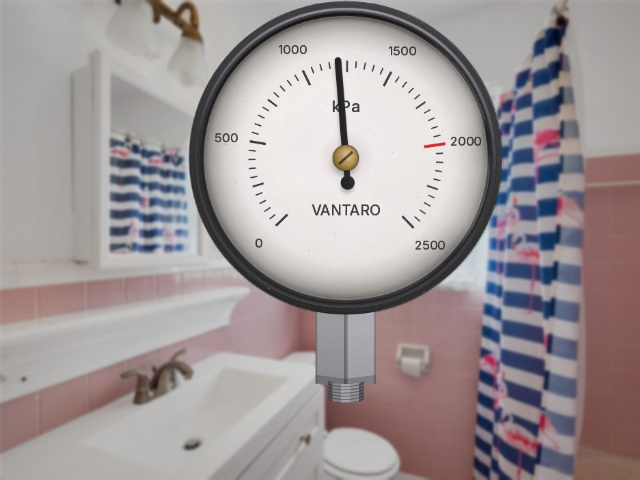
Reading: **1200** kPa
